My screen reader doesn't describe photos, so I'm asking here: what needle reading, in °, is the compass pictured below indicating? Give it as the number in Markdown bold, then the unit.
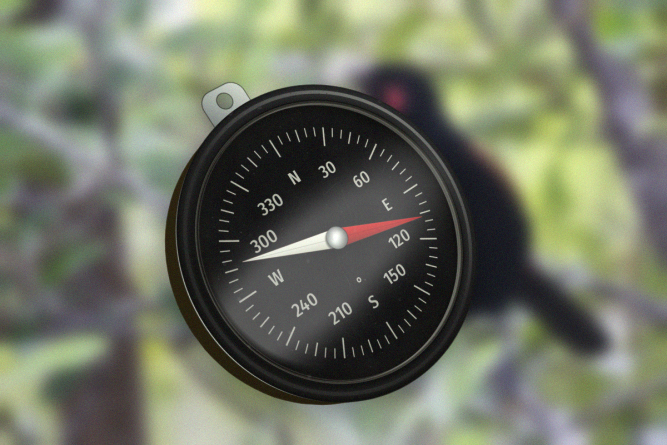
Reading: **107.5** °
